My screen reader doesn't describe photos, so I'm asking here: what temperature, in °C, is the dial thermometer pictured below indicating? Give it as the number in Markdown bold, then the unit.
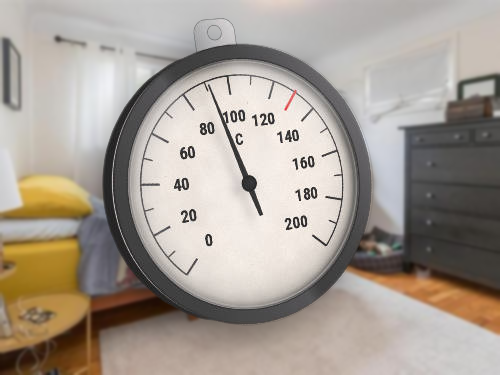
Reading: **90** °C
